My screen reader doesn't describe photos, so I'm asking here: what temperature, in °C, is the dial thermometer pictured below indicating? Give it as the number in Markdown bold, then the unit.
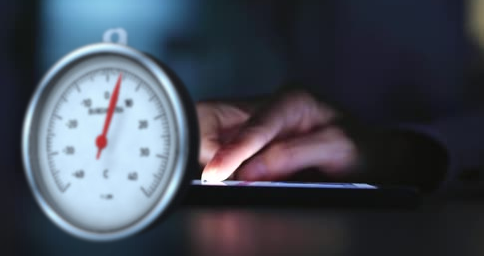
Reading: **5** °C
